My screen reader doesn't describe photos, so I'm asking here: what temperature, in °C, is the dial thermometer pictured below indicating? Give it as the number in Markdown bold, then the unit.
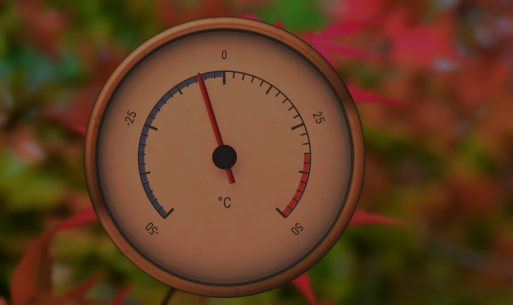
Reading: **-6.25** °C
